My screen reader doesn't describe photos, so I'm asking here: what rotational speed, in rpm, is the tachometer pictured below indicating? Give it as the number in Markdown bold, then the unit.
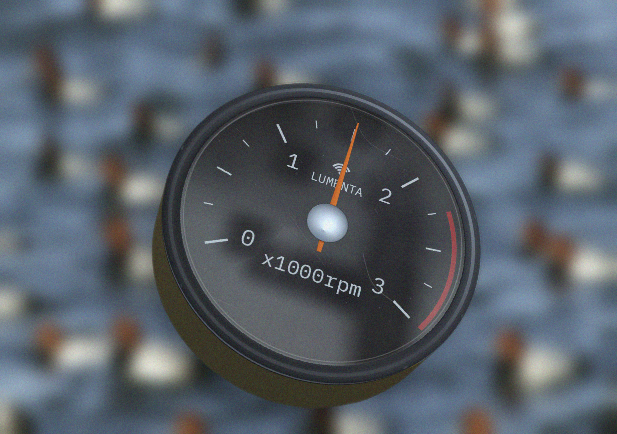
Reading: **1500** rpm
